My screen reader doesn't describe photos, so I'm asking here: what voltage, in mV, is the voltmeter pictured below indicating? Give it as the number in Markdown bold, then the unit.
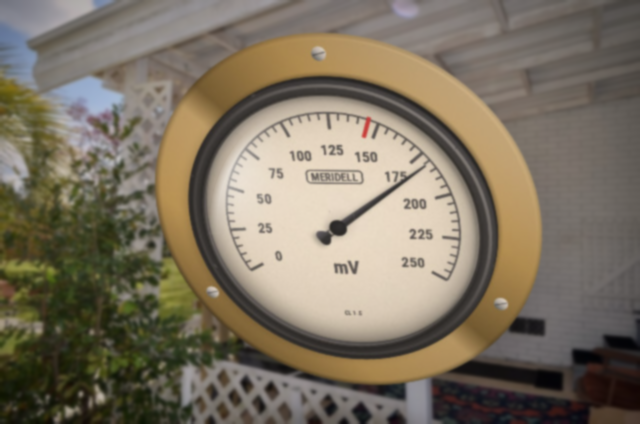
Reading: **180** mV
